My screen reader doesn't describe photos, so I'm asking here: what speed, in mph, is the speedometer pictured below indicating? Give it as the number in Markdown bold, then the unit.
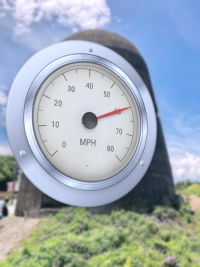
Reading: **60** mph
